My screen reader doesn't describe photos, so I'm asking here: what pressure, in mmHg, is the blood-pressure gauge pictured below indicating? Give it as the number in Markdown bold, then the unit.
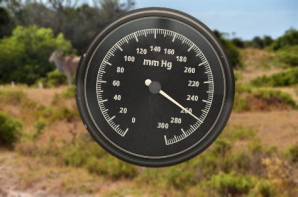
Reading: **260** mmHg
